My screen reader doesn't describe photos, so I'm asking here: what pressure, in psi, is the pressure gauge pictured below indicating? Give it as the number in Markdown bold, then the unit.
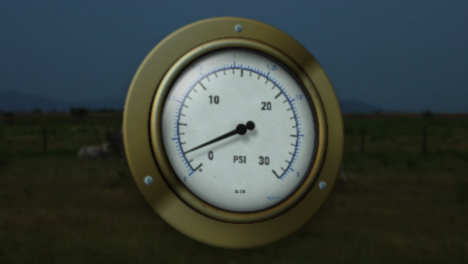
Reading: **2** psi
